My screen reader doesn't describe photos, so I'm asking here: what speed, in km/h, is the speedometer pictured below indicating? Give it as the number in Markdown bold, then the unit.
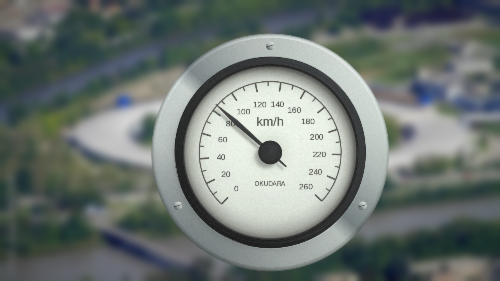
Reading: **85** km/h
